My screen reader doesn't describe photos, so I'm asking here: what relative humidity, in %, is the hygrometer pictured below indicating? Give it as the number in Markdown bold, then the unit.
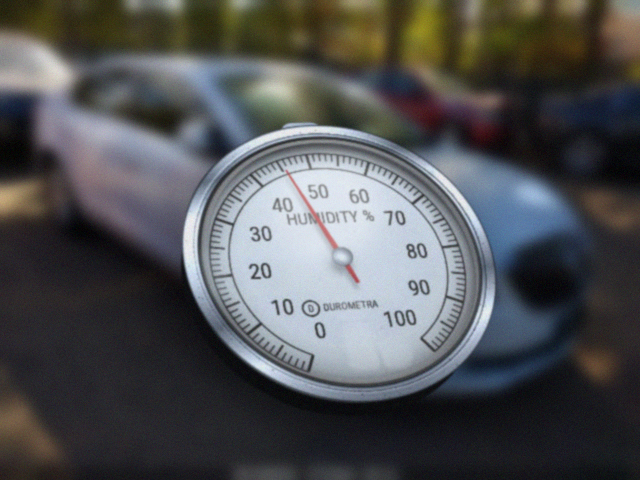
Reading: **45** %
